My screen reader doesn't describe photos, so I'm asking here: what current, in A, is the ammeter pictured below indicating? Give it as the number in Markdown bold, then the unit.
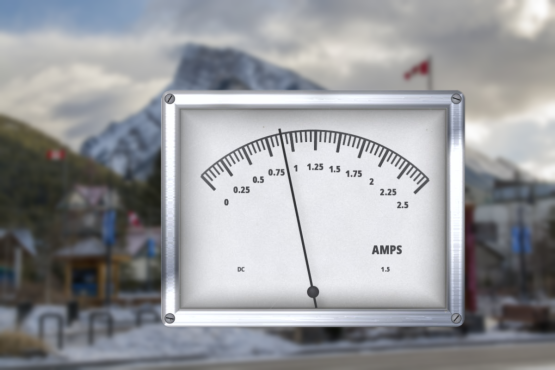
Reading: **0.9** A
